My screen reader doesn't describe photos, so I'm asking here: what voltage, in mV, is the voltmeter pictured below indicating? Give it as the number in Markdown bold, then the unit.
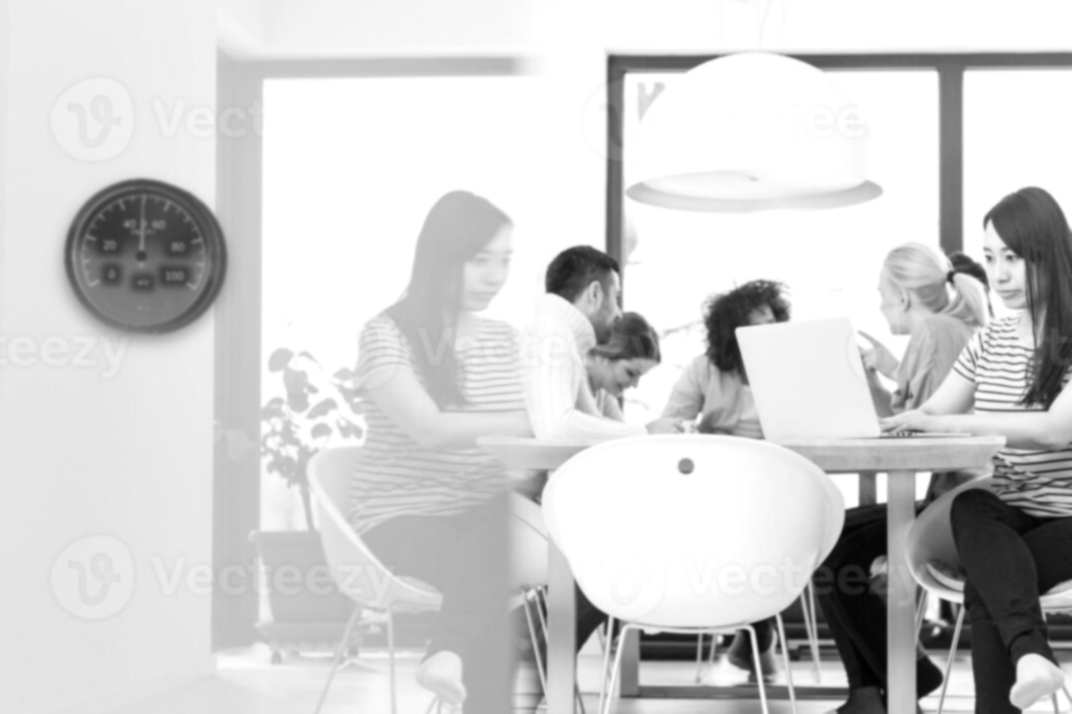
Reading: **50** mV
